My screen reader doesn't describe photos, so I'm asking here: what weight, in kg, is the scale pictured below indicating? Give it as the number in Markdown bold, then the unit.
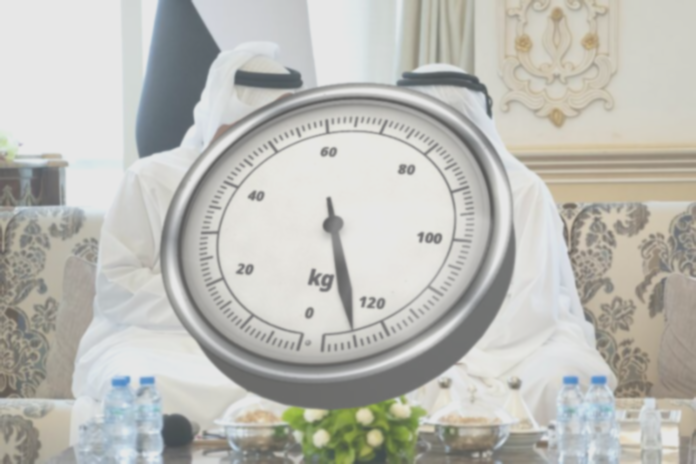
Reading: **125** kg
